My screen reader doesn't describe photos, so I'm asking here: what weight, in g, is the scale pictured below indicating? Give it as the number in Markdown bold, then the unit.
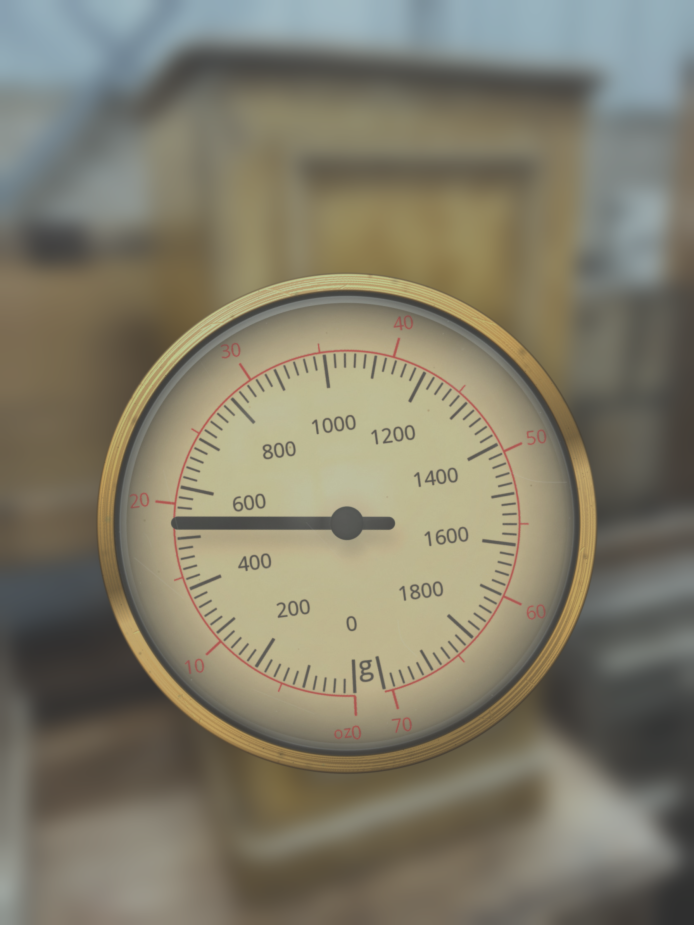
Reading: **530** g
